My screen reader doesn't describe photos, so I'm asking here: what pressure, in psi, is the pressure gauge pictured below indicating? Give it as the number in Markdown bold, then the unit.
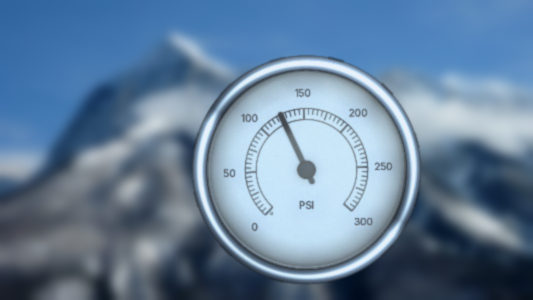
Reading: **125** psi
